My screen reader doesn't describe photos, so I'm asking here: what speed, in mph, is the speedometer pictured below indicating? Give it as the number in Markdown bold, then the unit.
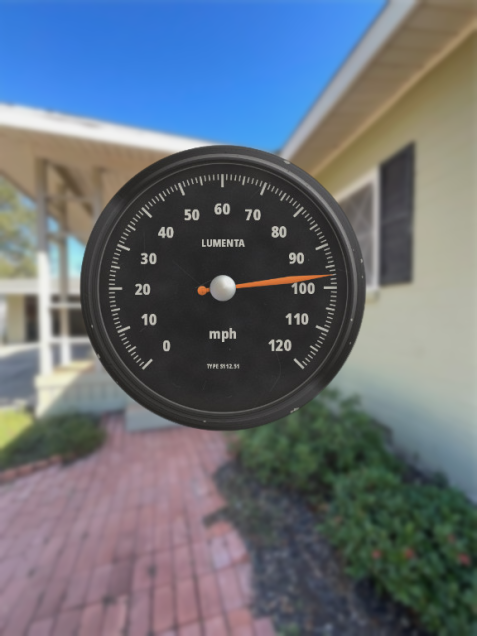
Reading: **97** mph
